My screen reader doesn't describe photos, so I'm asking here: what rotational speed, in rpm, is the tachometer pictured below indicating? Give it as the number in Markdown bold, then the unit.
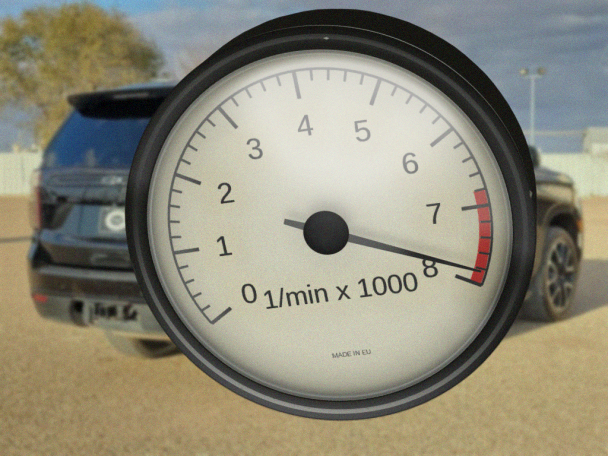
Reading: **7800** rpm
